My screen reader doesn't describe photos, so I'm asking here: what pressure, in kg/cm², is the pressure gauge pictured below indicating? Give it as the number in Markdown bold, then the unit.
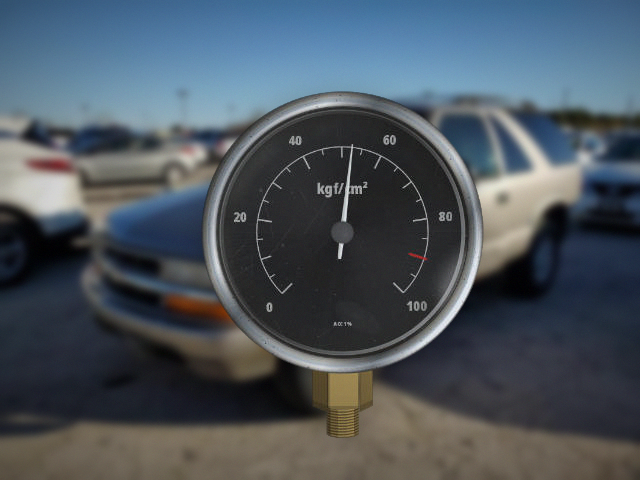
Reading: **52.5** kg/cm²
